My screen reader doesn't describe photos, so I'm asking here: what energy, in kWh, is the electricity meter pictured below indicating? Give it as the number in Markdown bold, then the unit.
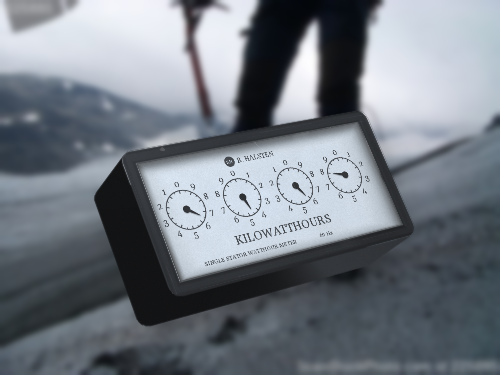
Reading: **6458** kWh
